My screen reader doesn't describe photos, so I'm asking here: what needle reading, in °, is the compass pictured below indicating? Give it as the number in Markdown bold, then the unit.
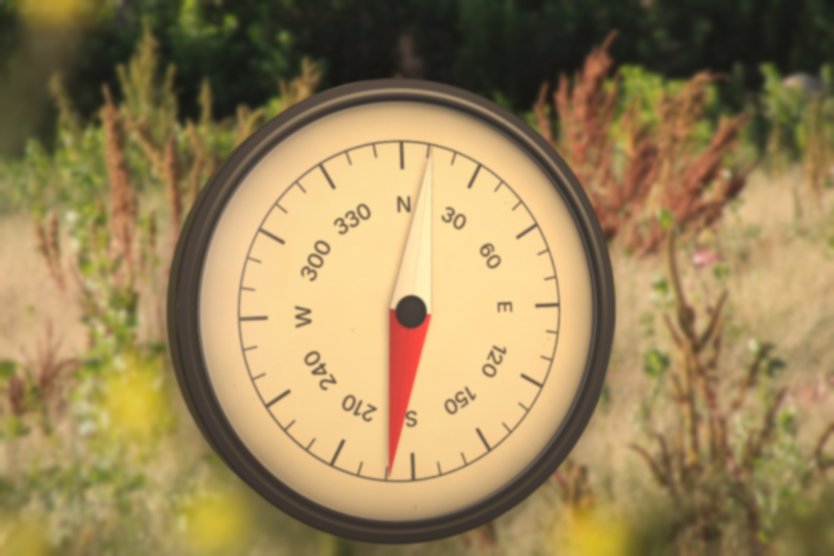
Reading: **190** °
